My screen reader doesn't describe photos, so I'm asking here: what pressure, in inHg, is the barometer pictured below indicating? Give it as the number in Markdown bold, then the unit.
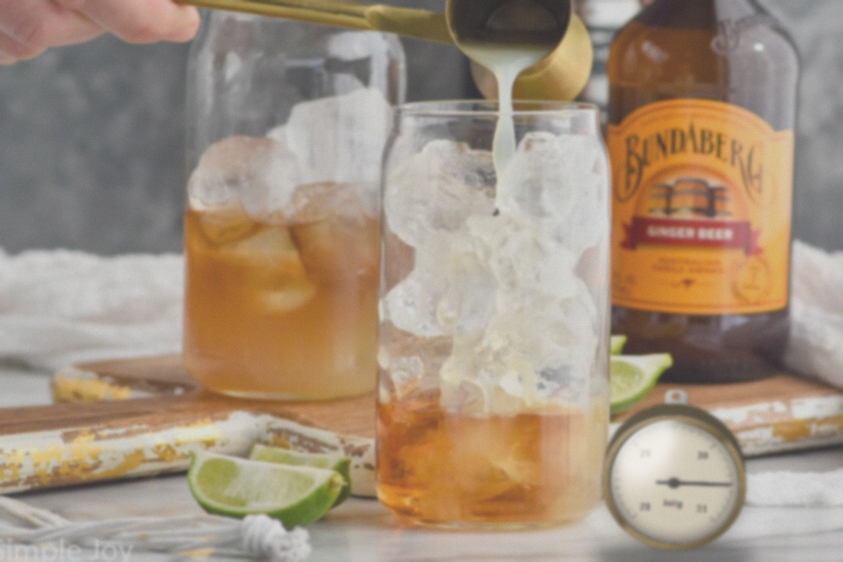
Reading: **30.5** inHg
